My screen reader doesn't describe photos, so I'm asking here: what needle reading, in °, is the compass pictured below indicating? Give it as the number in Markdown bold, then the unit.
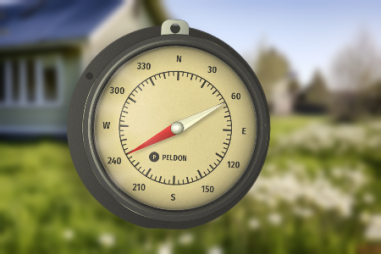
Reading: **240** °
